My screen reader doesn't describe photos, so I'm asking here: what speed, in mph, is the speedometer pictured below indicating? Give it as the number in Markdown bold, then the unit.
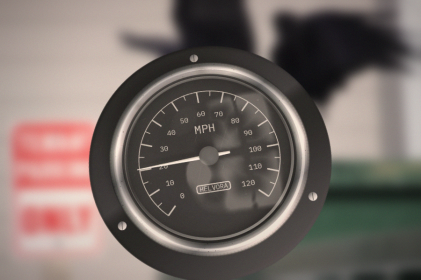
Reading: **20** mph
